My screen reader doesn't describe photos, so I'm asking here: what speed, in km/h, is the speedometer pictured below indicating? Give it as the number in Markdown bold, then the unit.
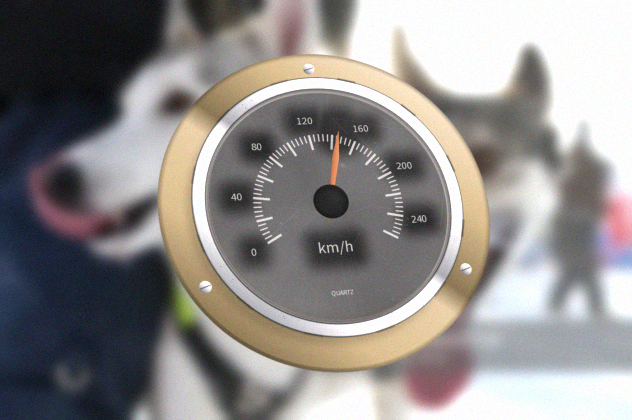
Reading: **144** km/h
